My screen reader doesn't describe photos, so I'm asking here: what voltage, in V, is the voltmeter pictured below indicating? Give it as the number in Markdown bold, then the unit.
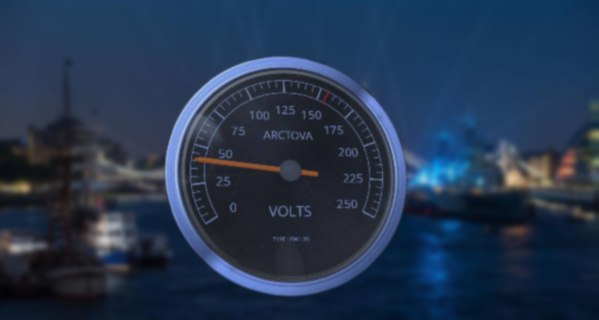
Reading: **40** V
